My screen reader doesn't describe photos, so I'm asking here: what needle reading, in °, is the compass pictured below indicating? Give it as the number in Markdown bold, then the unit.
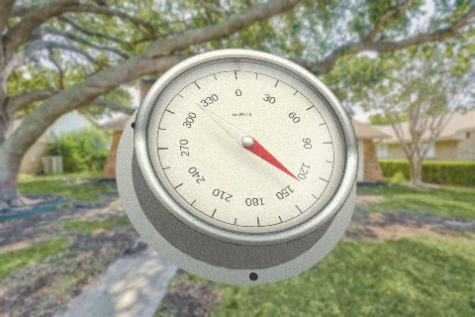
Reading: **135** °
